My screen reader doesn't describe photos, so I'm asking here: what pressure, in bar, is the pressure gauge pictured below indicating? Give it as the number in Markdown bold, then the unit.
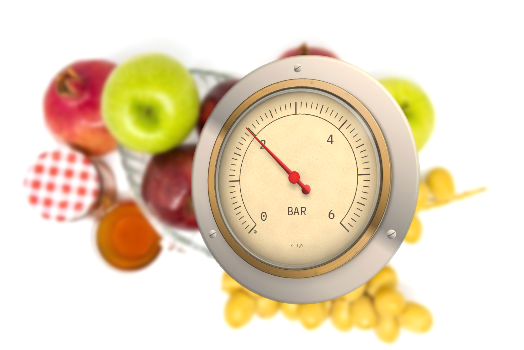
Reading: **2** bar
